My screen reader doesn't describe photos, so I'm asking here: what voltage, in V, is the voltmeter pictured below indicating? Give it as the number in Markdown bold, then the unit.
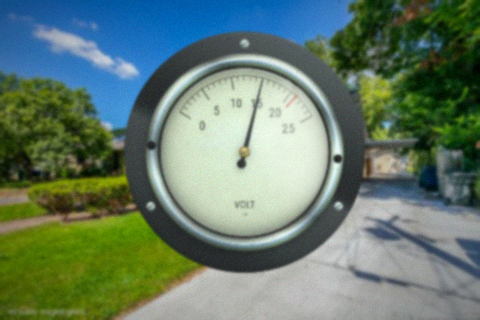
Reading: **15** V
